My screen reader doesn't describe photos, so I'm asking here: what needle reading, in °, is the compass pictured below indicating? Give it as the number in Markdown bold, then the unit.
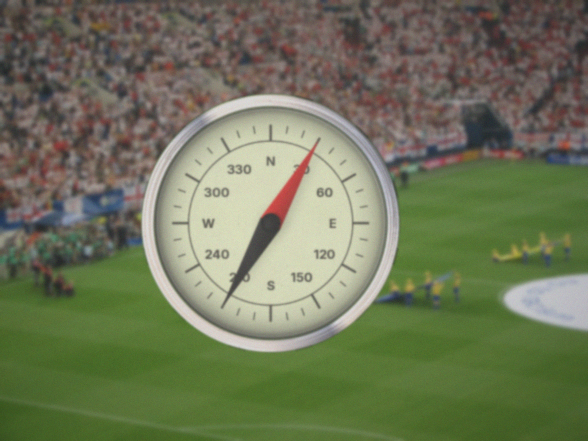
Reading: **30** °
